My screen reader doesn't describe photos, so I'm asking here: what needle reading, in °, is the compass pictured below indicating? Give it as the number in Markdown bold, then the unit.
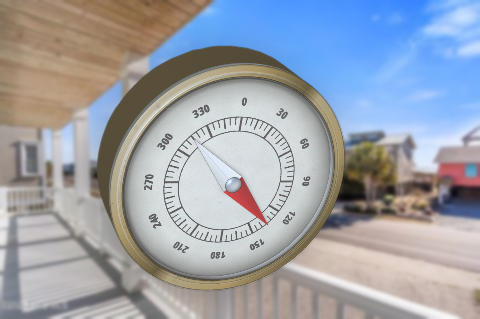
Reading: **135** °
